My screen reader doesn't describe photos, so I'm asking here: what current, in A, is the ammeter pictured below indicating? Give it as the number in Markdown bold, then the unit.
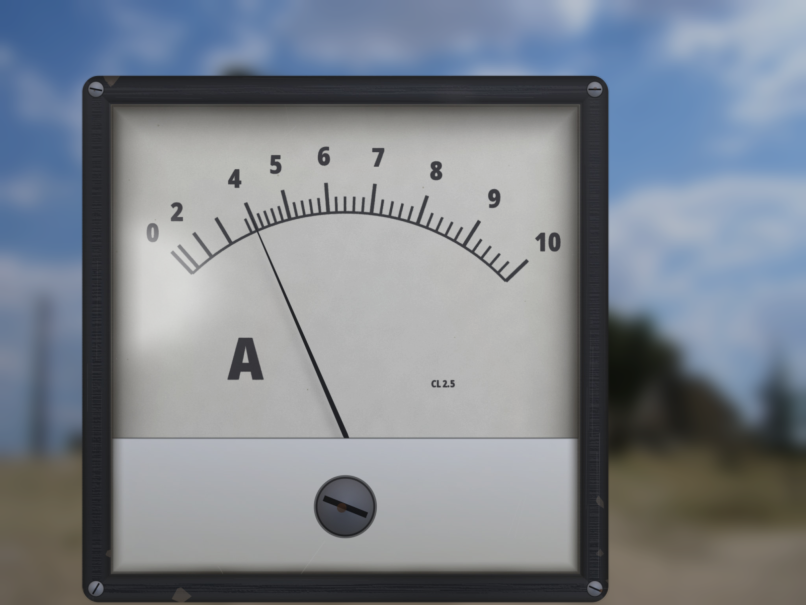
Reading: **4** A
